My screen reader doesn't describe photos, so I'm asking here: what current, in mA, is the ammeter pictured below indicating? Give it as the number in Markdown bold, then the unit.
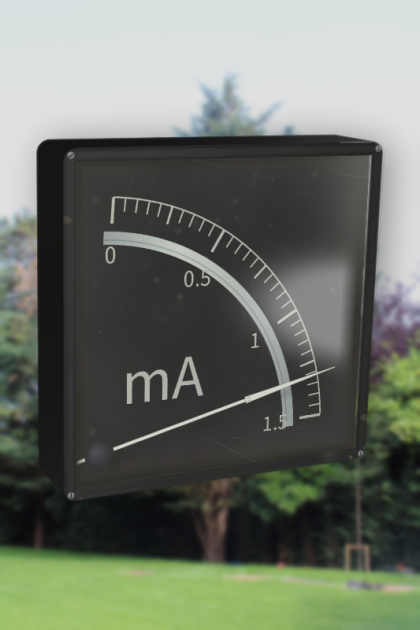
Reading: **1.3** mA
